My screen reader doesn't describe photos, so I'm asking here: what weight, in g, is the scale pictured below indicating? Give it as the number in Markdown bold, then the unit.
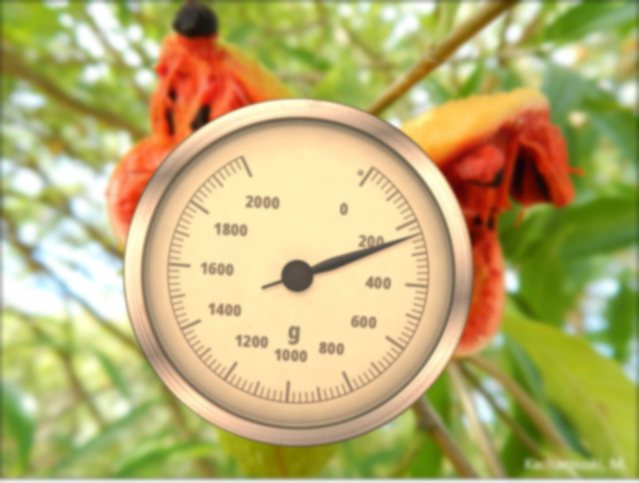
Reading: **240** g
